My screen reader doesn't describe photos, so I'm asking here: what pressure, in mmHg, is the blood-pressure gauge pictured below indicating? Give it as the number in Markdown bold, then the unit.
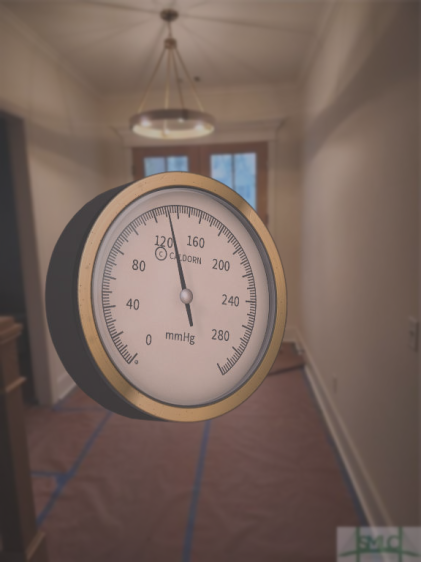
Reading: **130** mmHg
